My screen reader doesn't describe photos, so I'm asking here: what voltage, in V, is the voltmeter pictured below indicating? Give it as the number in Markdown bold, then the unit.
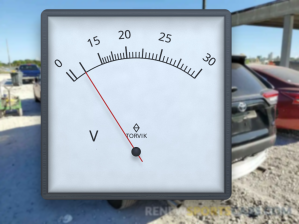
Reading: **10** V
